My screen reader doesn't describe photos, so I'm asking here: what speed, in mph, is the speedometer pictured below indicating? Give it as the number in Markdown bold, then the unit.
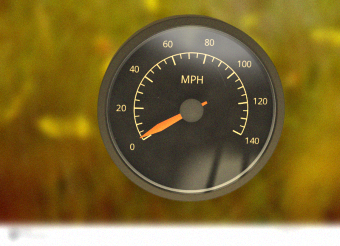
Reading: **2.5** mph
